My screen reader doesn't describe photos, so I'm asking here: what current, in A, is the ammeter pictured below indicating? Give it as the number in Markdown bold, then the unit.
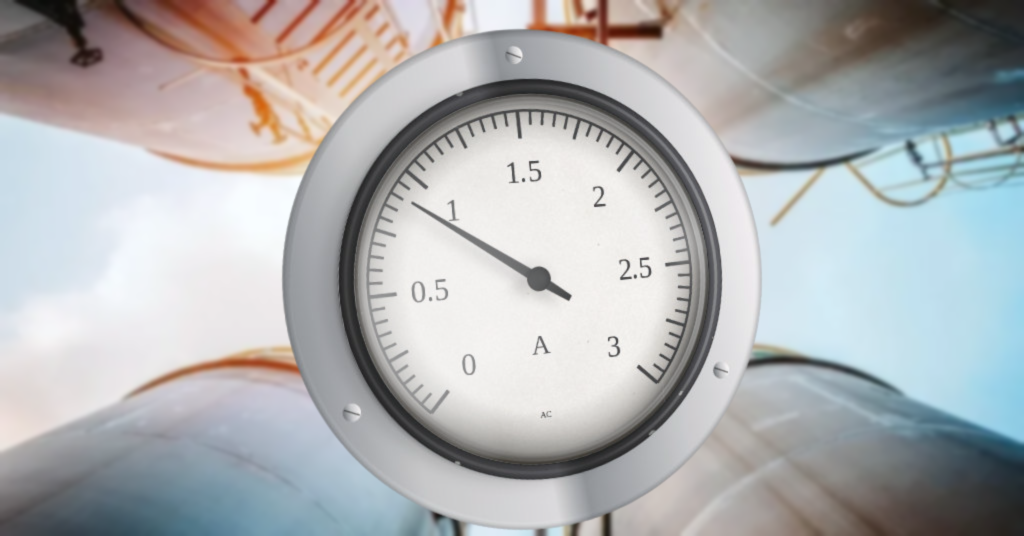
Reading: **0.9** A
